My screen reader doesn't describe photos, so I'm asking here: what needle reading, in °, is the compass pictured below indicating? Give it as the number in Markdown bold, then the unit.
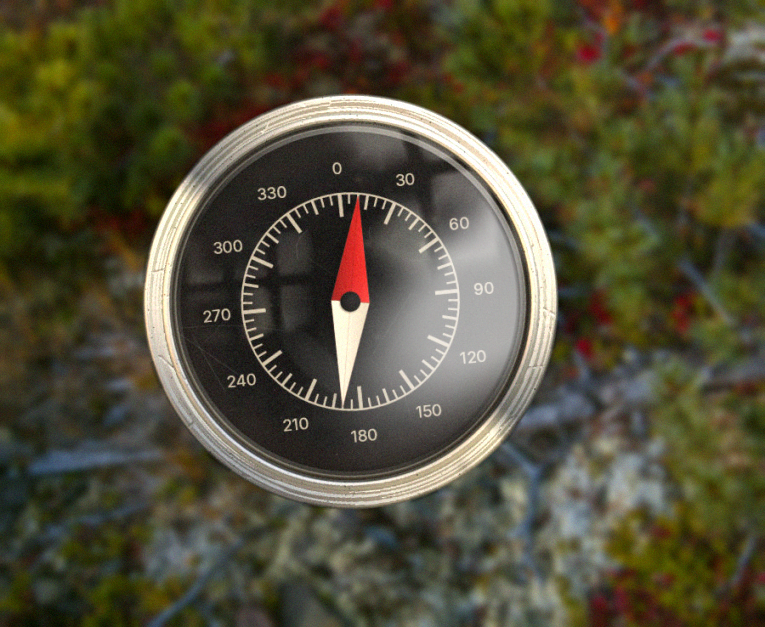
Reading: **10** °
